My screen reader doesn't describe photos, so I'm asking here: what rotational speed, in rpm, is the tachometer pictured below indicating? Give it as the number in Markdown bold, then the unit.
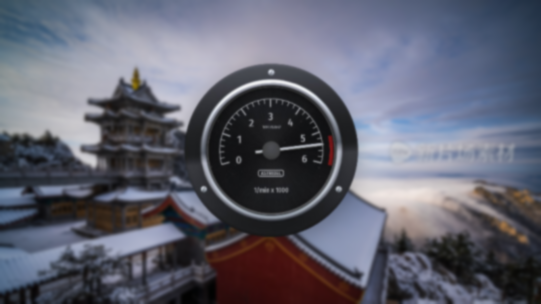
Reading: **5400** rpm
